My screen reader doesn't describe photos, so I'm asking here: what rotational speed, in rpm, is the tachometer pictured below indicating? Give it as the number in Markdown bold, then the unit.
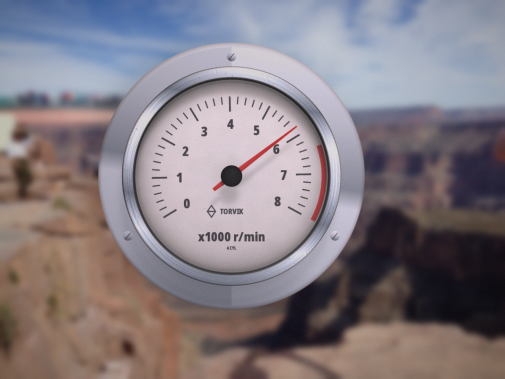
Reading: **5800** rpm
